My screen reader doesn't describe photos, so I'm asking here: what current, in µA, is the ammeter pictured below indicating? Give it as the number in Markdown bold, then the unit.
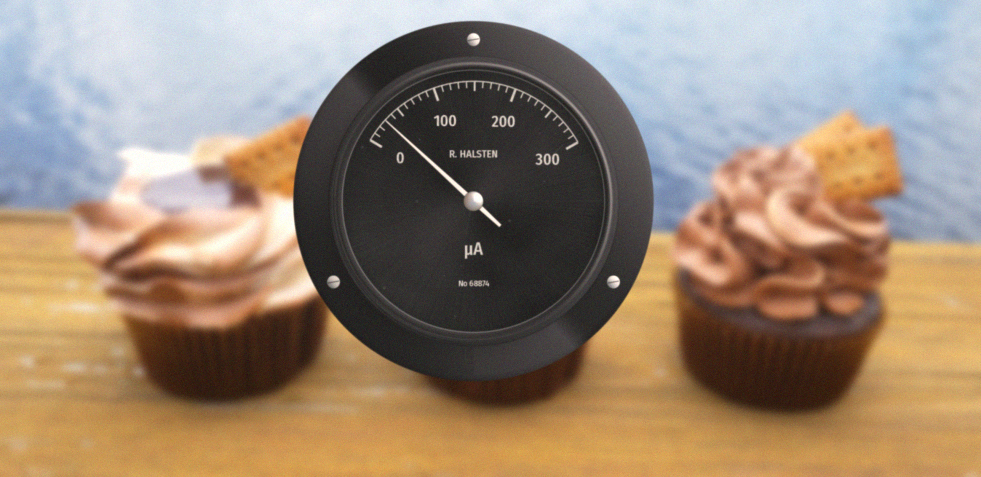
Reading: **30** µA
